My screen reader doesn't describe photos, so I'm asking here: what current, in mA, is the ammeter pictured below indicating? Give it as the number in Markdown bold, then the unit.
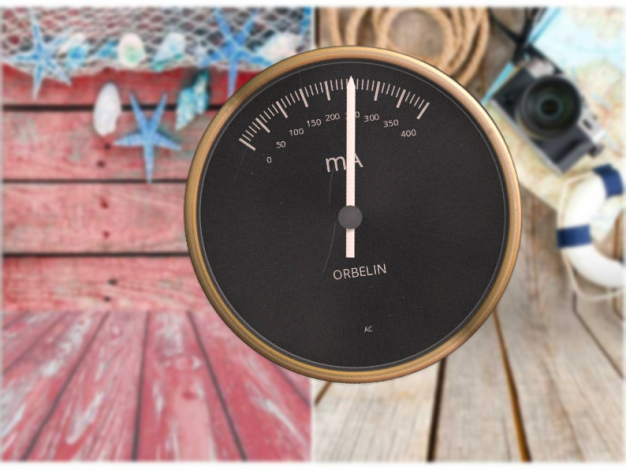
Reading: **250** mA
